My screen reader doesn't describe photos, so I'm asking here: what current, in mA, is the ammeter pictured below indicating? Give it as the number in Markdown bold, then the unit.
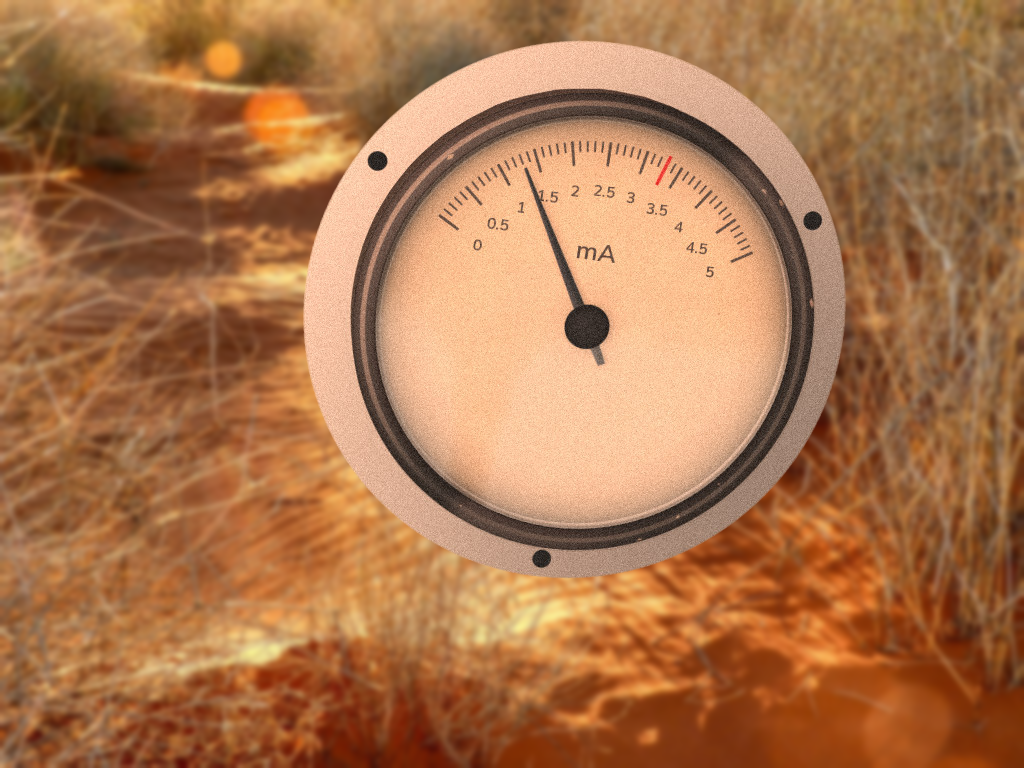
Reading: **1.3** mA
